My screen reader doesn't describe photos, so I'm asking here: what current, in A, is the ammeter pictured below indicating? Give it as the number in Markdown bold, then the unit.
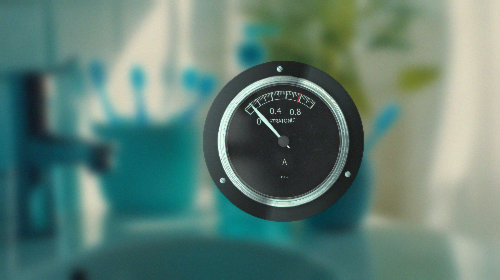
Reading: **0.1** A
